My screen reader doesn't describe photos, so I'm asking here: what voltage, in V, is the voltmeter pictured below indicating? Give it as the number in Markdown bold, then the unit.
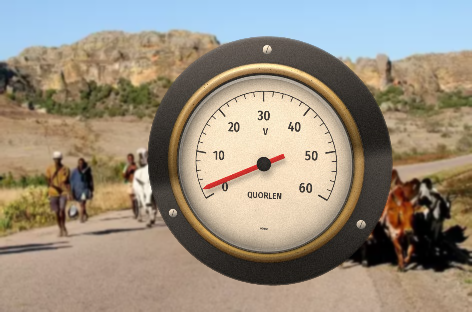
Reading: **2** V
